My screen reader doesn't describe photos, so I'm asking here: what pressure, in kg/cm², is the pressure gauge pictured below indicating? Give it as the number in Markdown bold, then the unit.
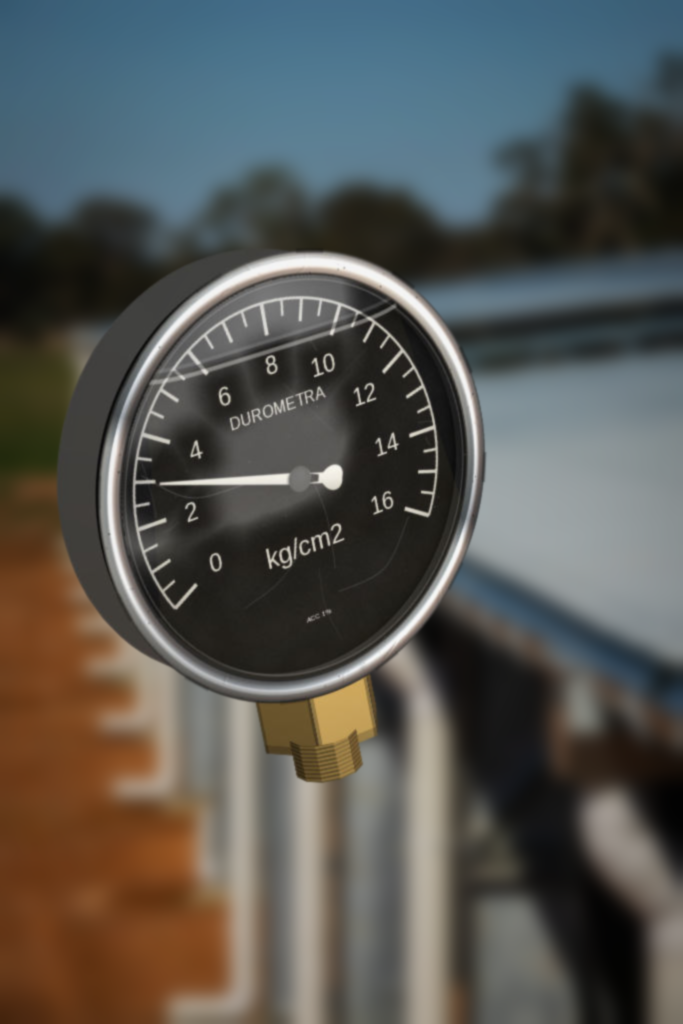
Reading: **3** kg/cm²
